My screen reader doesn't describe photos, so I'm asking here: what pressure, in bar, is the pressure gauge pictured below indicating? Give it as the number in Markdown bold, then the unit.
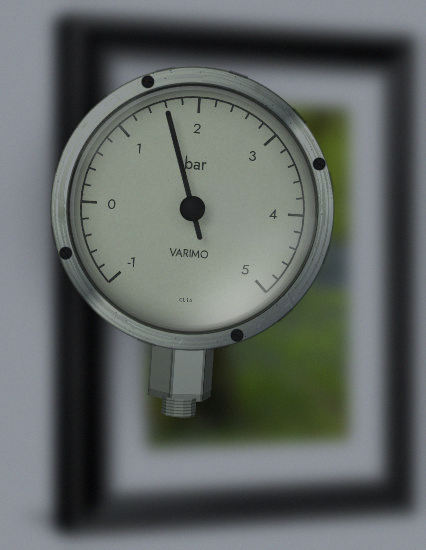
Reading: **1.6** bar
